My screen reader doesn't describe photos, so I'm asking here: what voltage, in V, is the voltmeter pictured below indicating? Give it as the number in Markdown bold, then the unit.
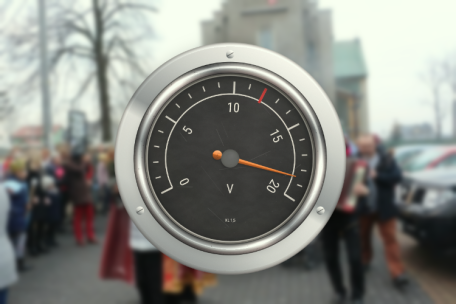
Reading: **18.5** V
